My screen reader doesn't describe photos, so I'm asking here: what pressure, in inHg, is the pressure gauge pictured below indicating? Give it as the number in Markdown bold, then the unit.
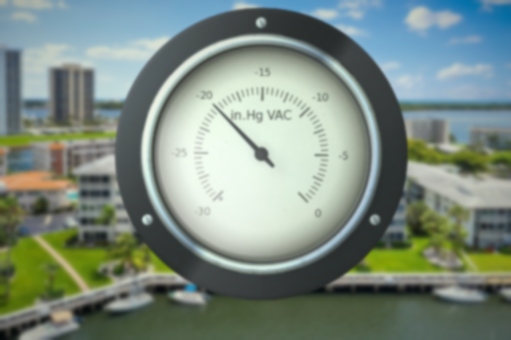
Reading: **-20** inHg
